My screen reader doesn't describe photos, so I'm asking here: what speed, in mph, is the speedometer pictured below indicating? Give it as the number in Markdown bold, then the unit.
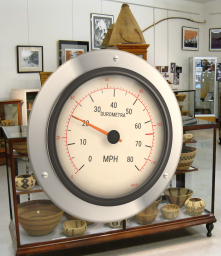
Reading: **20** mph
